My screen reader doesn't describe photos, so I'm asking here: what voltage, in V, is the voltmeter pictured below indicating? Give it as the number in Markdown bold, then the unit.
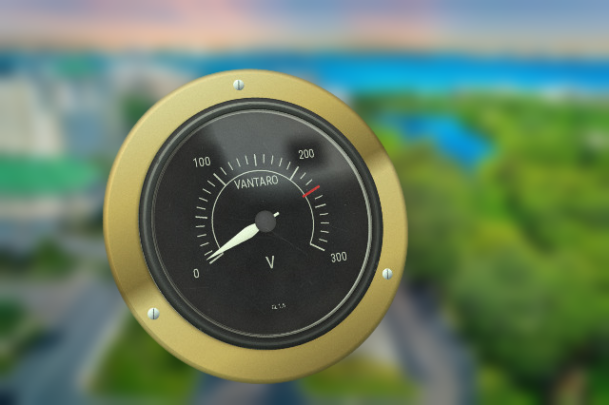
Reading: **5** V
